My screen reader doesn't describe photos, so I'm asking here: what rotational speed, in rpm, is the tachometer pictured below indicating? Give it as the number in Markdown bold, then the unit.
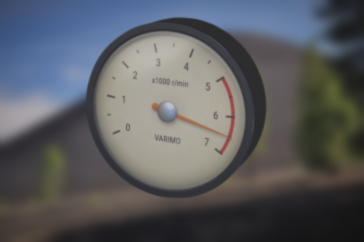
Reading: **6500** rpm
